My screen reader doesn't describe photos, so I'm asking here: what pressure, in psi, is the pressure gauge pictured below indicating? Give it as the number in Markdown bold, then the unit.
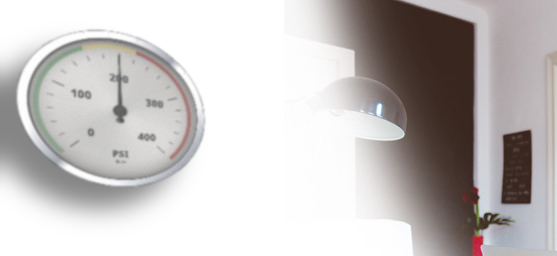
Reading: **200** psi
